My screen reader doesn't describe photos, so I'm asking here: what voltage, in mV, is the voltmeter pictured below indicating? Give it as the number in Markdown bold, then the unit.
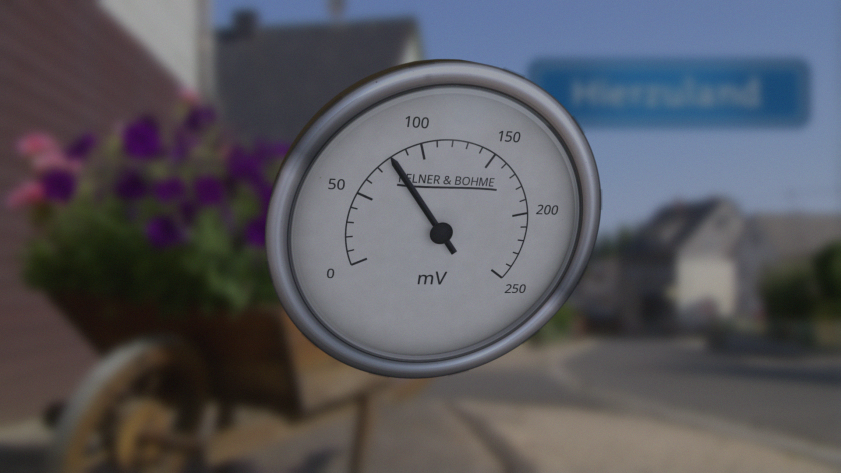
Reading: **80** mV
